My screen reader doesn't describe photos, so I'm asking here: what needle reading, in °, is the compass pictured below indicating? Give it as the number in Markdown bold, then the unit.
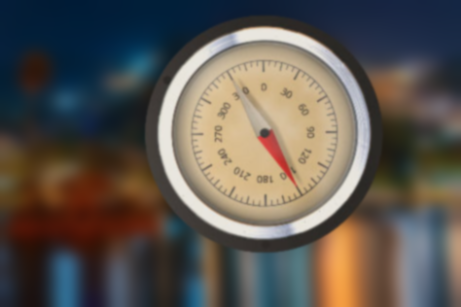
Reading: **150** °
